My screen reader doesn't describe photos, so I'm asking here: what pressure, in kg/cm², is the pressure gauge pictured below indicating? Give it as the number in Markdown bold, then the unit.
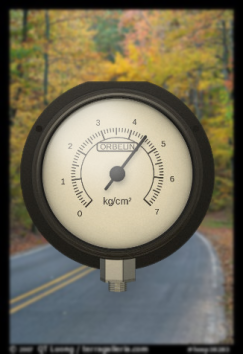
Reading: **4.5** kg/cm²
